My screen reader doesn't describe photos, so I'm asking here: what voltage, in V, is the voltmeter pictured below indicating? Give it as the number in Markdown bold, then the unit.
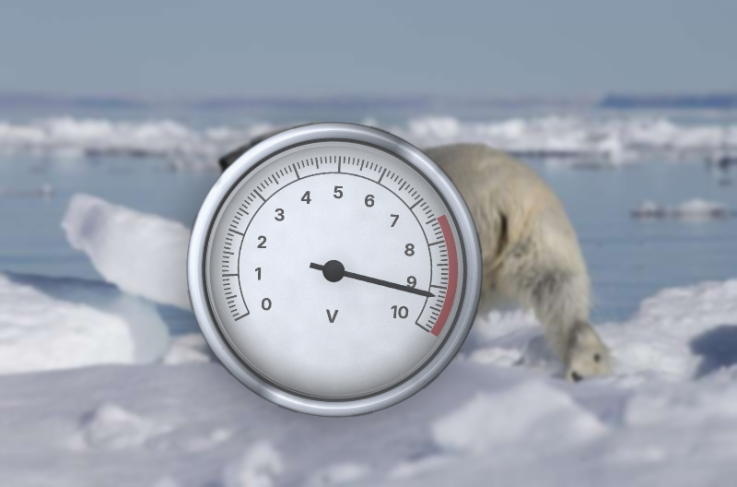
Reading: **9.2** V
